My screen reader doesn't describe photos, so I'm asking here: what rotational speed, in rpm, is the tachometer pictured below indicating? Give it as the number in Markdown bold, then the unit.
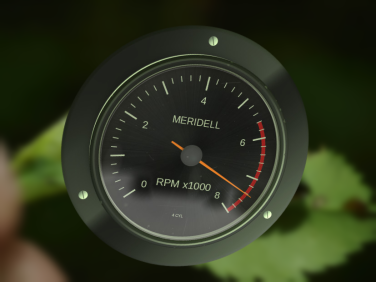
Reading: **7400** rpm
